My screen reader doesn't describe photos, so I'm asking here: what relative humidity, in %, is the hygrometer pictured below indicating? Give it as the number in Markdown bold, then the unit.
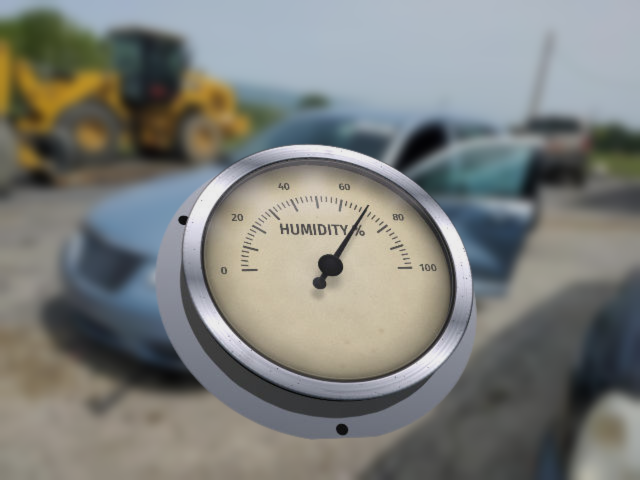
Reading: **70** %
